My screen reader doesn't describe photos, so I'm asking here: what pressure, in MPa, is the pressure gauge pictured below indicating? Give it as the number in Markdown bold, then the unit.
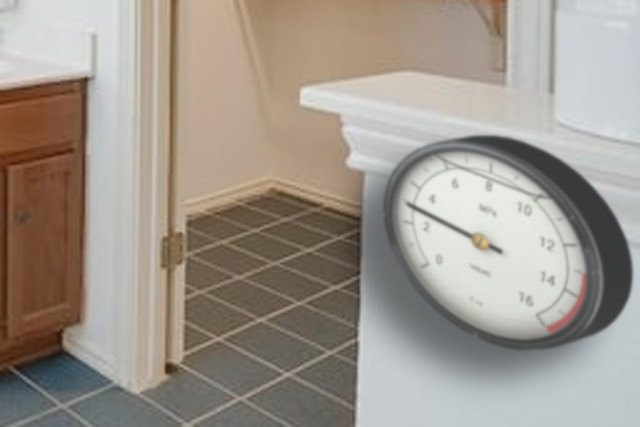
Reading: **3** MPa
